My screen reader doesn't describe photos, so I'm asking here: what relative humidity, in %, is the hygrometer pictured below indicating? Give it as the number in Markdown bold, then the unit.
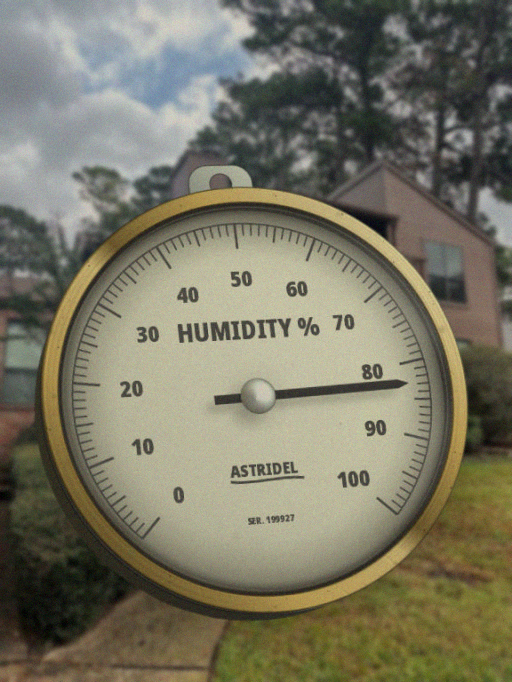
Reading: **83** %
